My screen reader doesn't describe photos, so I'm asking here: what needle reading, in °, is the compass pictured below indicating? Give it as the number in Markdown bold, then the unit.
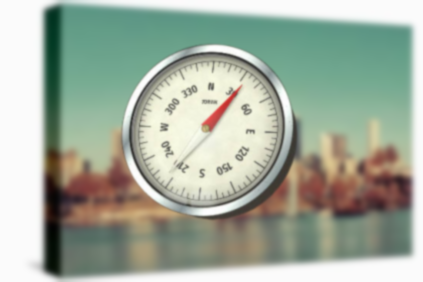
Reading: **35** °
